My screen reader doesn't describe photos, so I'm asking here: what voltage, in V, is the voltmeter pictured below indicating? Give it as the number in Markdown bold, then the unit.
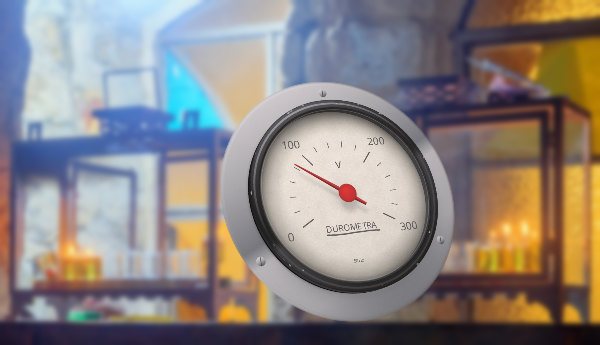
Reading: **80** V
